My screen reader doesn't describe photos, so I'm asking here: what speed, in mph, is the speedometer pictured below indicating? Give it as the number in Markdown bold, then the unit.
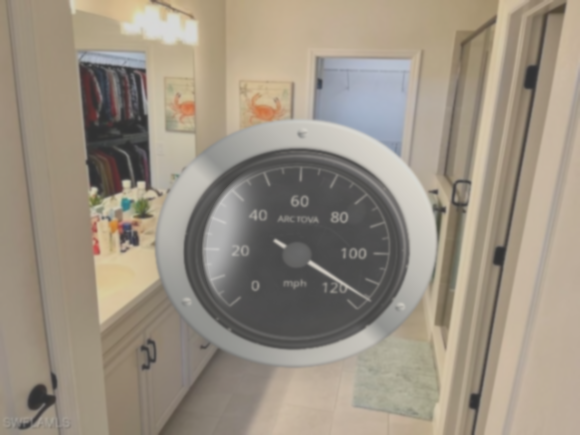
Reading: **115** mph
